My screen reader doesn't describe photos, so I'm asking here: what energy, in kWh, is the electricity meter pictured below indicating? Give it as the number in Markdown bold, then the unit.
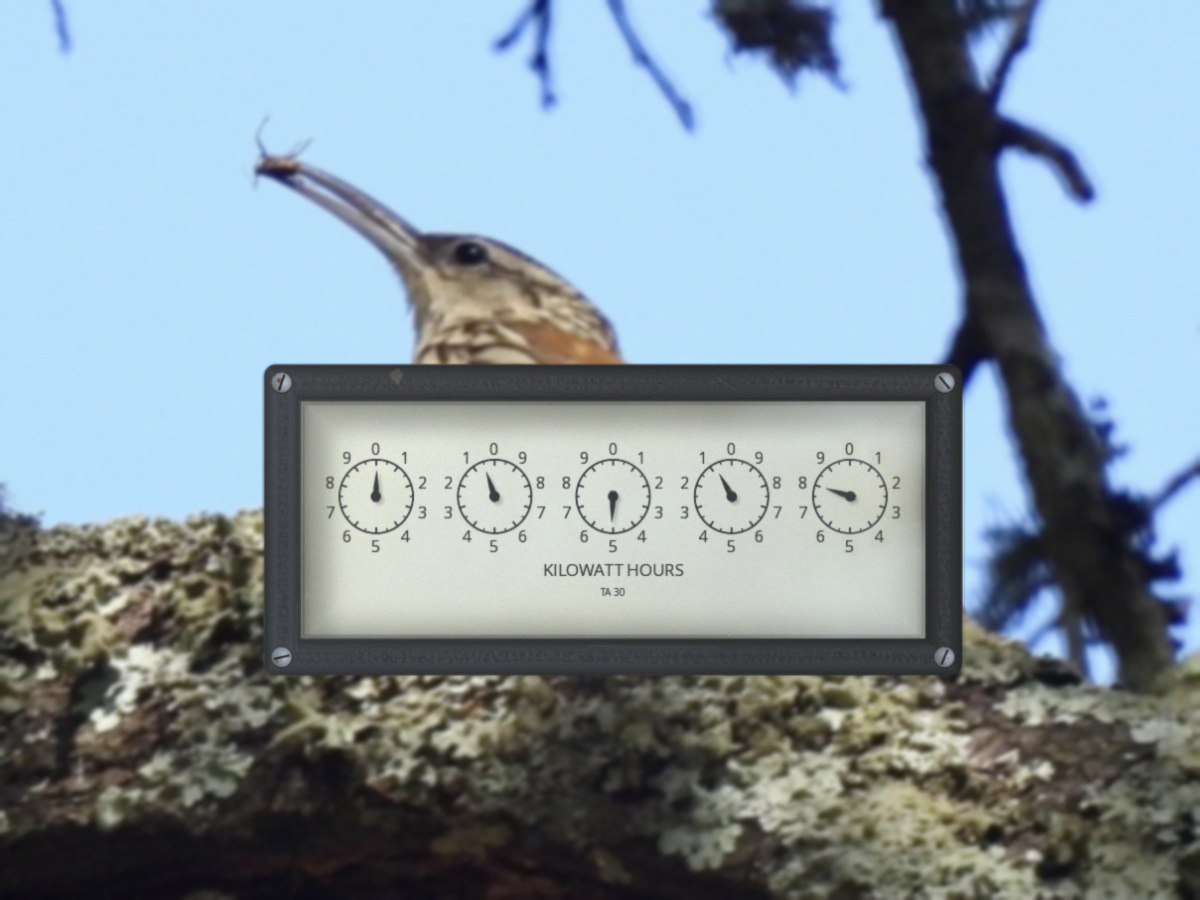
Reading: **508** kWh
